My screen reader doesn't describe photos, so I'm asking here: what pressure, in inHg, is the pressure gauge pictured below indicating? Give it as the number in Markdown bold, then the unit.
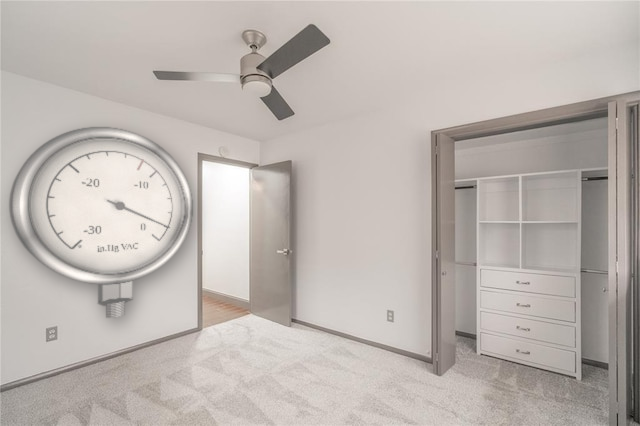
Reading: **-2** inHg
